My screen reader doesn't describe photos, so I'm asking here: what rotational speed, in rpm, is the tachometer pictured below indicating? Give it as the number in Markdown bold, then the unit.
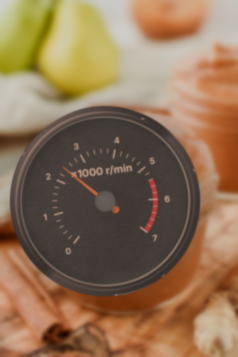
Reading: **2400** rpm
